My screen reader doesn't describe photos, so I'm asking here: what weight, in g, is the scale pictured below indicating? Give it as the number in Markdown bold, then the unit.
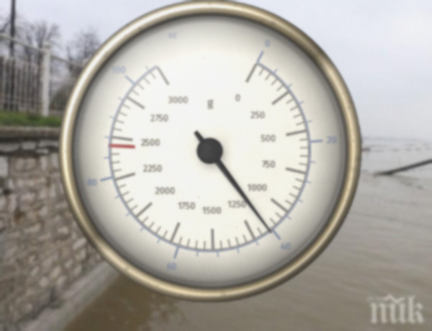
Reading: **1150** g
